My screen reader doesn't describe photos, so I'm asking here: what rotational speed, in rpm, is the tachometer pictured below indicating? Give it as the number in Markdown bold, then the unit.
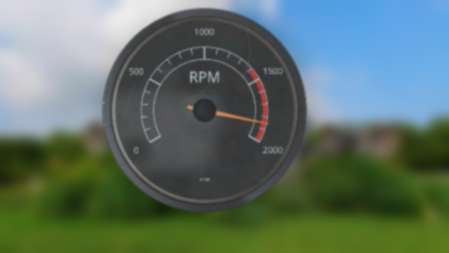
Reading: **1850** rpm
